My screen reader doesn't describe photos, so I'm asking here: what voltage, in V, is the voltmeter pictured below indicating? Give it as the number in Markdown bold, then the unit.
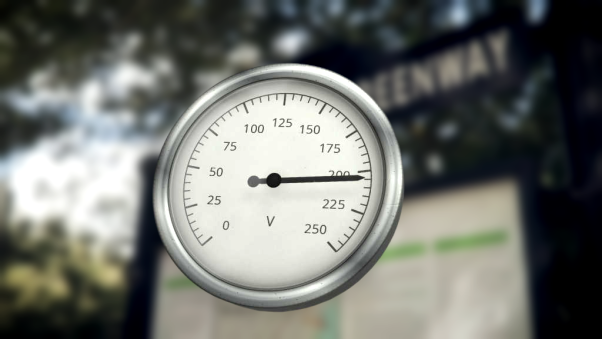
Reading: **205** V
